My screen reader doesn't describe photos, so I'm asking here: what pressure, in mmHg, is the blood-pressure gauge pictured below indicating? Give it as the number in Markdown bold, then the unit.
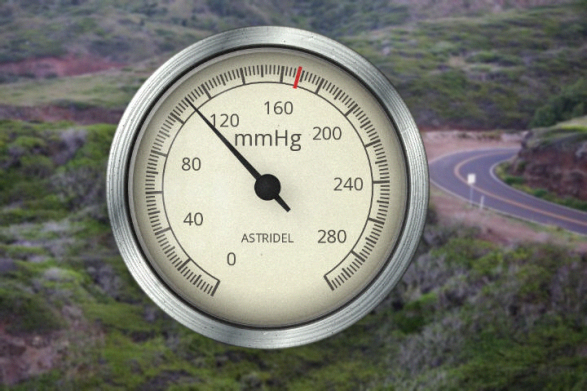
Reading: **110** mmHg
